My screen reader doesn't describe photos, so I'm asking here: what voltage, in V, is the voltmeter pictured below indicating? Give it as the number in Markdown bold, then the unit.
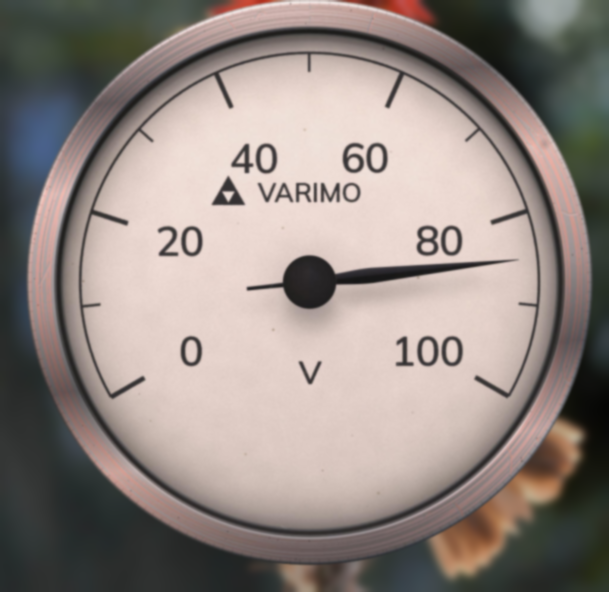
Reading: **85** V
